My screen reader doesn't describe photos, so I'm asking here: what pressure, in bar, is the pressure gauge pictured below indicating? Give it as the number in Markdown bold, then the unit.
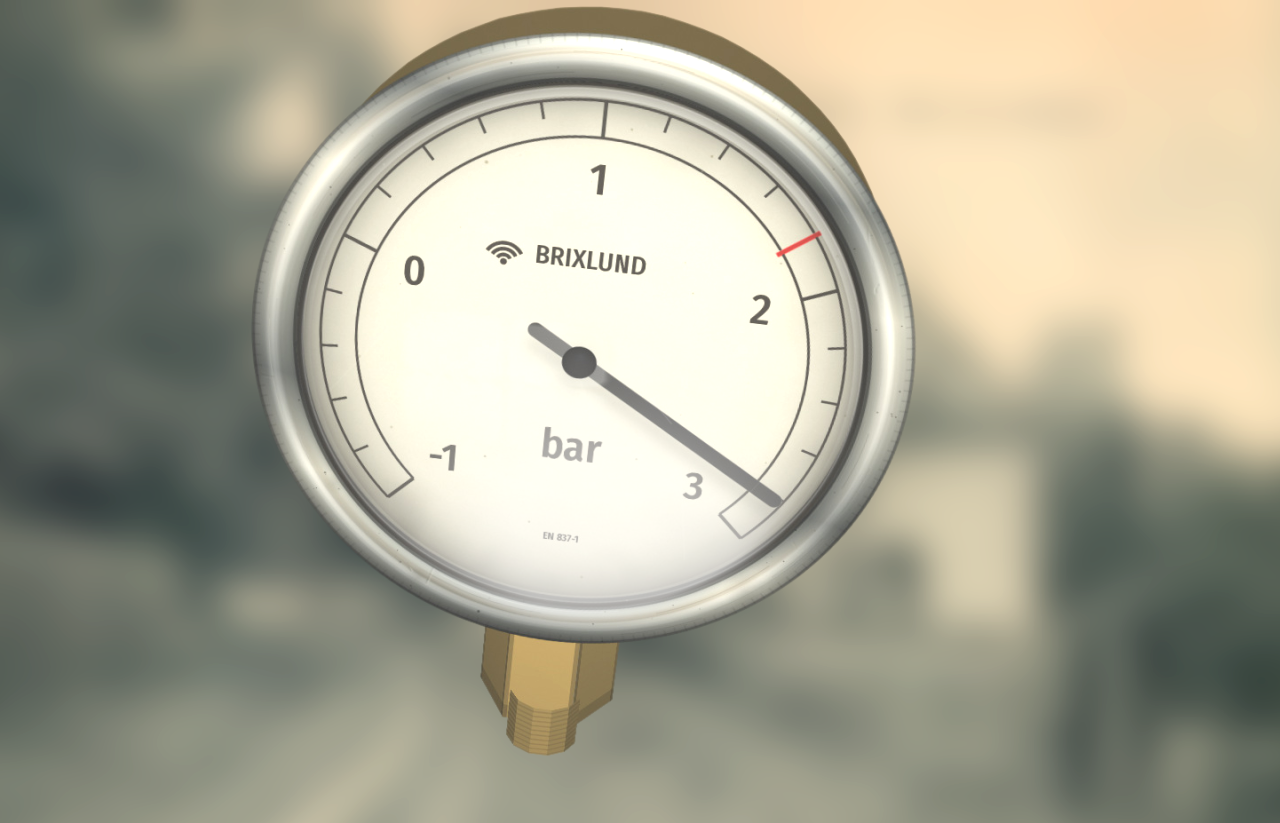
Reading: **2.8** bar
